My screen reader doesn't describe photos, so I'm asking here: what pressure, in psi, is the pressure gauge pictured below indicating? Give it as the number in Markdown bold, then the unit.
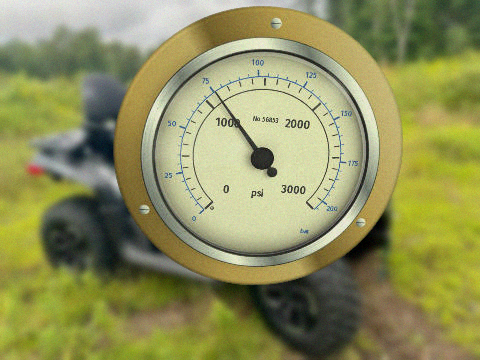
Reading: **1100** psi
